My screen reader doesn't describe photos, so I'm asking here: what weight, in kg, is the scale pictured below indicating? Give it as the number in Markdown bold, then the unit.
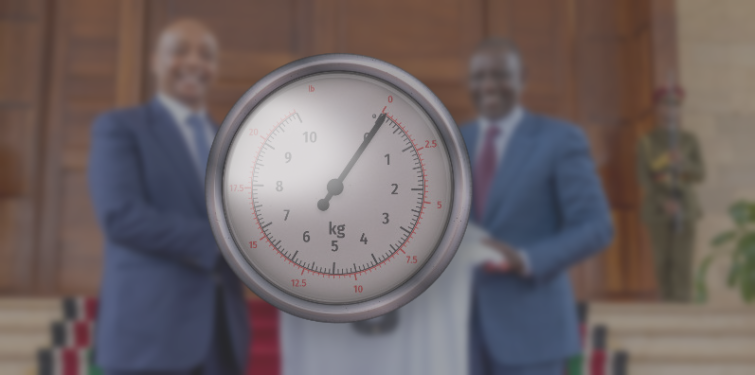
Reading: **0.1** kg
